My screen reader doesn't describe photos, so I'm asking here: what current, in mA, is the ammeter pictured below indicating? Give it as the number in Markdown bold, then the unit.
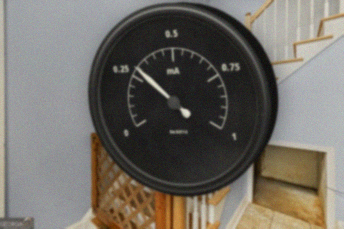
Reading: **0.3** mA
